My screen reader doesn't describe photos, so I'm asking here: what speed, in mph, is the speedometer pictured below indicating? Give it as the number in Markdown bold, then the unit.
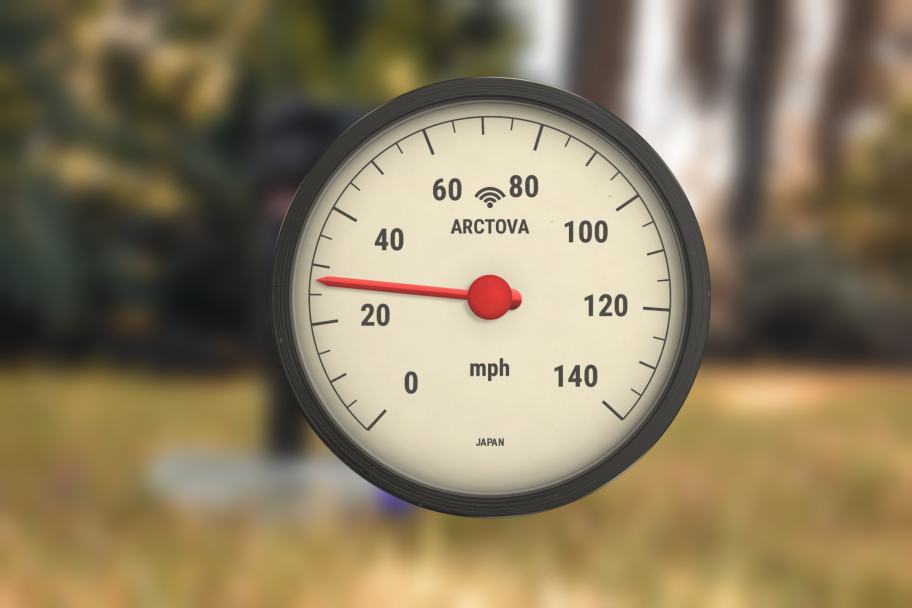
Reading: **27.5** mph
